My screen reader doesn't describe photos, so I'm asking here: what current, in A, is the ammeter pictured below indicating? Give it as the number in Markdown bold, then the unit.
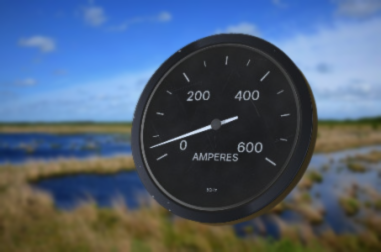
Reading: **25** A
